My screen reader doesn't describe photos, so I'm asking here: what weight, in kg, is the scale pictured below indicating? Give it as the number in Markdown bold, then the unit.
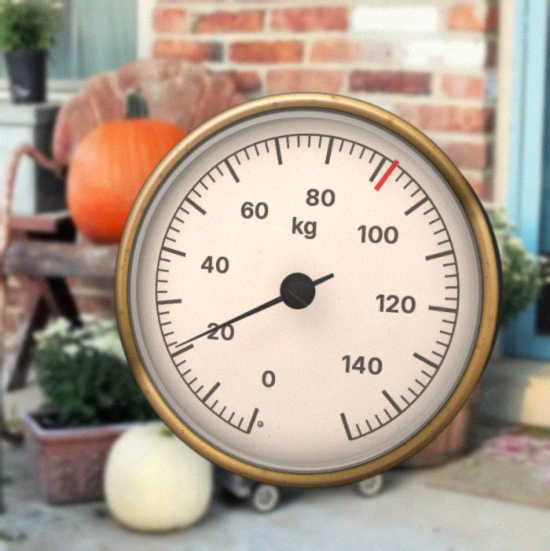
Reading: **21** kg
